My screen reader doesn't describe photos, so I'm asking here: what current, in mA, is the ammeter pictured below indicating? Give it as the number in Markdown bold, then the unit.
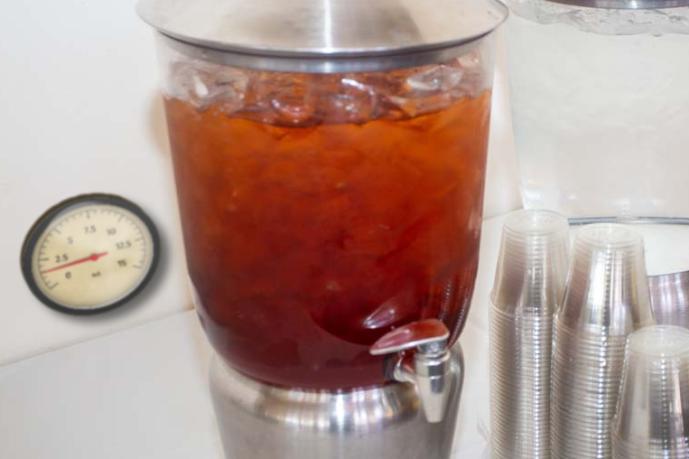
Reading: **1.5** mA
